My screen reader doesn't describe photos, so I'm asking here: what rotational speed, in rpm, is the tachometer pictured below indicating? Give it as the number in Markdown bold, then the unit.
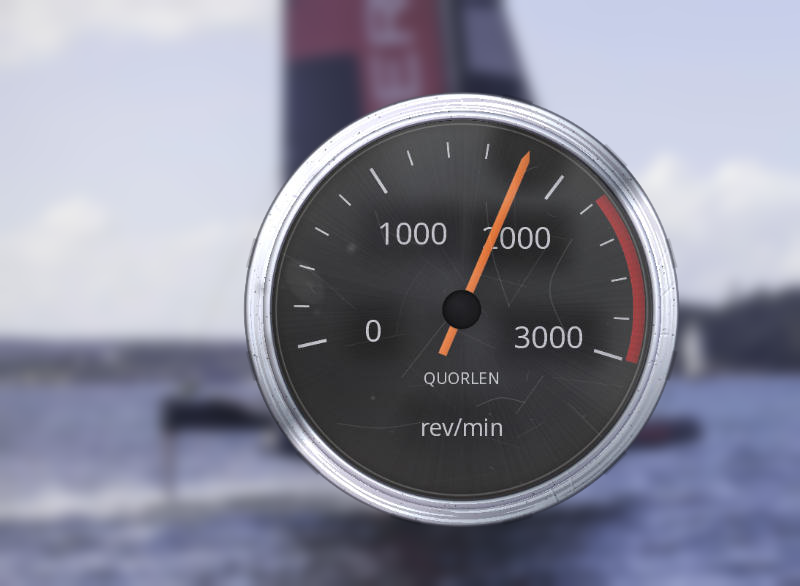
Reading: **1800** rpm
